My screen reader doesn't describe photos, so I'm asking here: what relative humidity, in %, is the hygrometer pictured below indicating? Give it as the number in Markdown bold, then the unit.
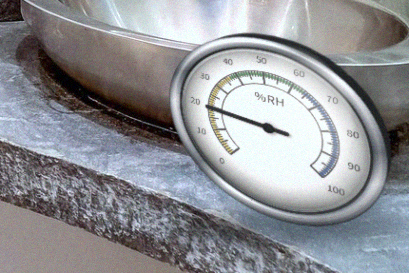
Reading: **20** %
